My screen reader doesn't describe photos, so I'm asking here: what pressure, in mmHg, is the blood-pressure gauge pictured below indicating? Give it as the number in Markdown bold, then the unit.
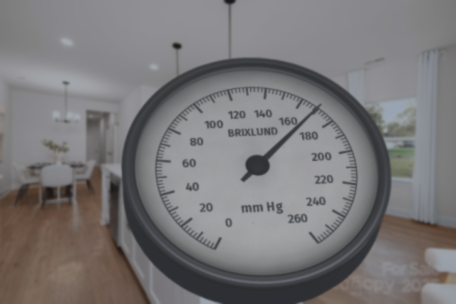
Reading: **170** mmHg
